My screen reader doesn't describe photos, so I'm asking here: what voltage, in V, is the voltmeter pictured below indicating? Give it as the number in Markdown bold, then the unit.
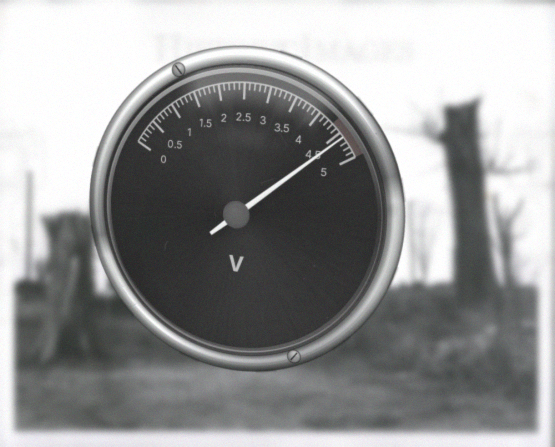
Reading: **4.6** V
